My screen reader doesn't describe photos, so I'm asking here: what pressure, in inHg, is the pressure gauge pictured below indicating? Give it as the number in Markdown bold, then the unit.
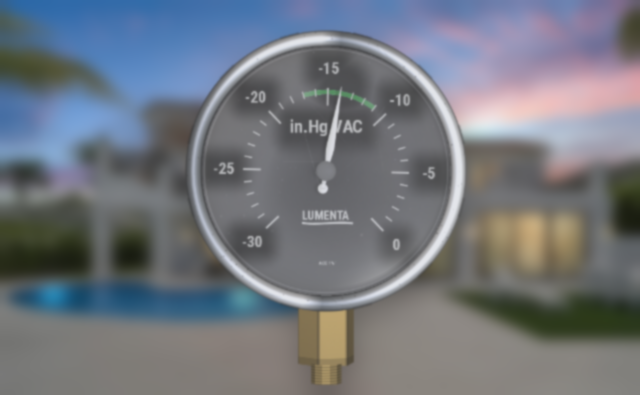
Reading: **-14** inHg
